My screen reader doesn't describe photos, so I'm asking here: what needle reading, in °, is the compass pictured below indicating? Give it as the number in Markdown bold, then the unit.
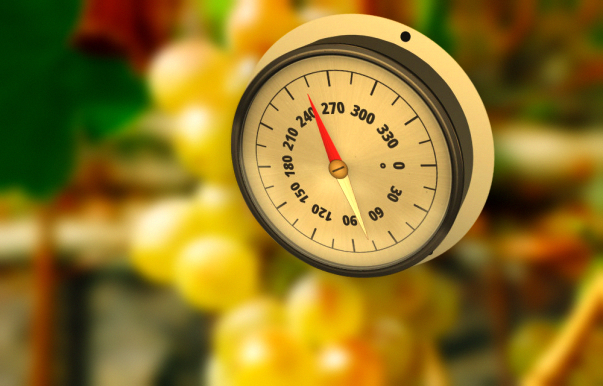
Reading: **255** °
